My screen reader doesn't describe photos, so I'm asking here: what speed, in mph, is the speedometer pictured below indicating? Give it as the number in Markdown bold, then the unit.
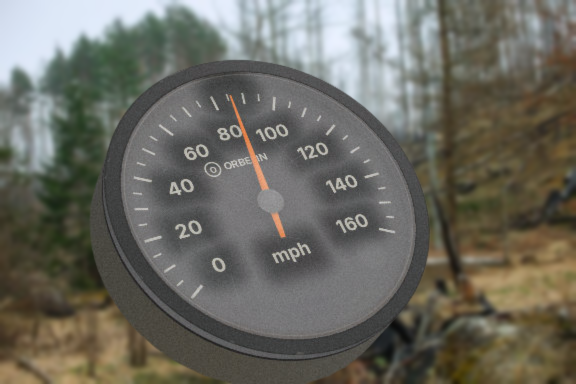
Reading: **85** mph
